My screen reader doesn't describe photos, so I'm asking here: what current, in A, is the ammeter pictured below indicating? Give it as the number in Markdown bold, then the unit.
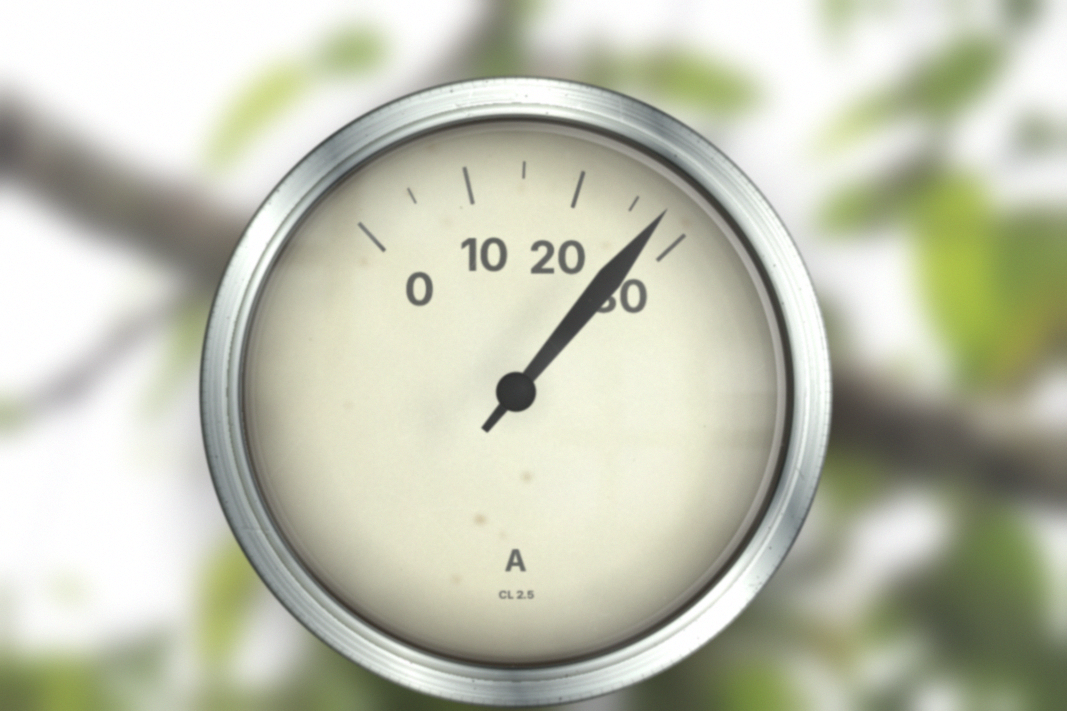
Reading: **27.5** A
